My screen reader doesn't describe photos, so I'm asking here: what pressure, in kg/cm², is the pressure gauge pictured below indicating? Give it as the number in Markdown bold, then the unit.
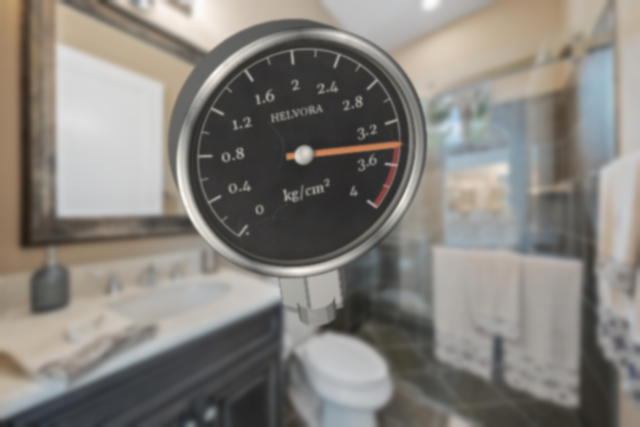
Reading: **3.4** kg/cm²
